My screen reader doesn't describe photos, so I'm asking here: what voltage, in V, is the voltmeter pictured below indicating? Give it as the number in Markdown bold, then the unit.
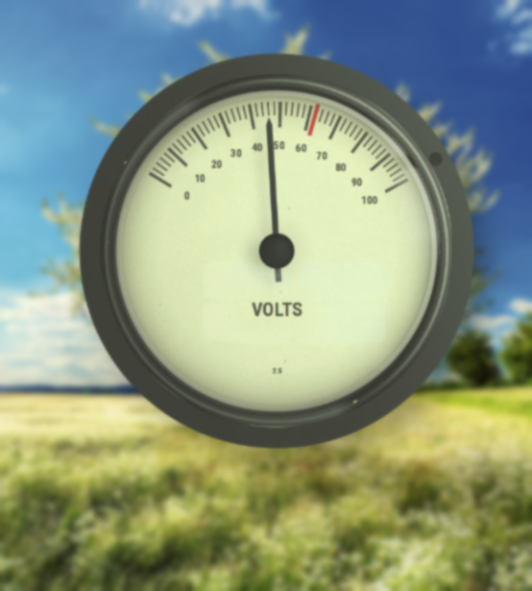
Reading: **46** V
